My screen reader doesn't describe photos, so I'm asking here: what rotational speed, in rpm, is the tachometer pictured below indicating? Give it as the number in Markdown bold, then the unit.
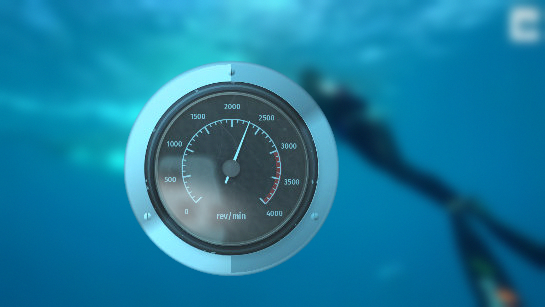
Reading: **2300** rpm
